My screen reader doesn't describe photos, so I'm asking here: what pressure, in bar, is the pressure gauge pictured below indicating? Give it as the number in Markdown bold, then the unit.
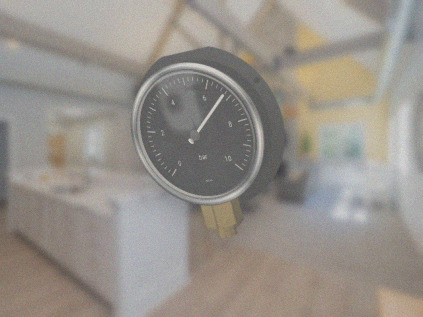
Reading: **6.8** bar
